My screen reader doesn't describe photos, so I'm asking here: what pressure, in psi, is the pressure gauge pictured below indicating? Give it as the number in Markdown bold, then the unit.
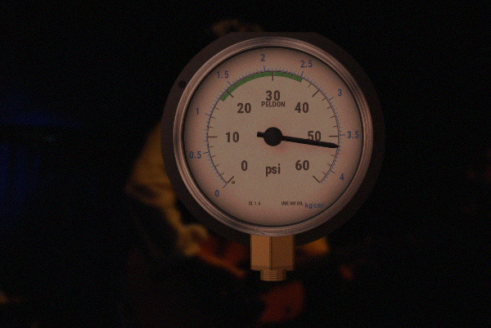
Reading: **52** psi
